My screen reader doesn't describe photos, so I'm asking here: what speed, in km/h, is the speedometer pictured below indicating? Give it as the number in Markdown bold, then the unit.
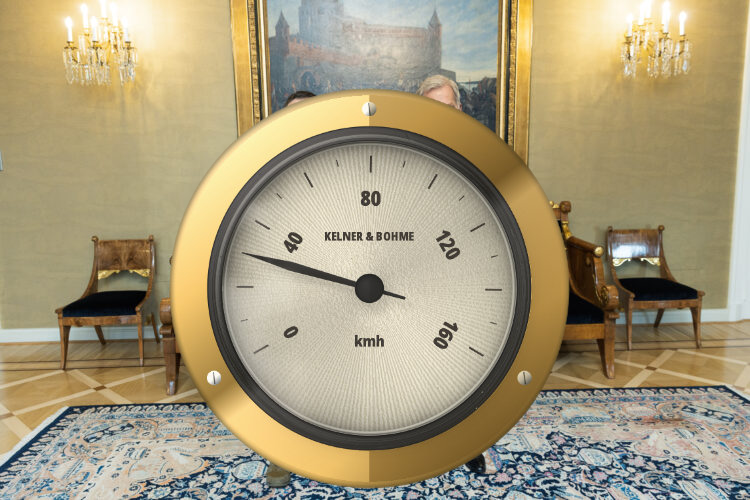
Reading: **30** km/h
